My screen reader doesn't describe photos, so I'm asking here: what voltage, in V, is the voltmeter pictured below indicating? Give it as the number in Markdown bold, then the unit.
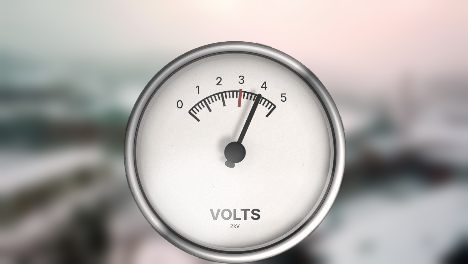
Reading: **4** V
